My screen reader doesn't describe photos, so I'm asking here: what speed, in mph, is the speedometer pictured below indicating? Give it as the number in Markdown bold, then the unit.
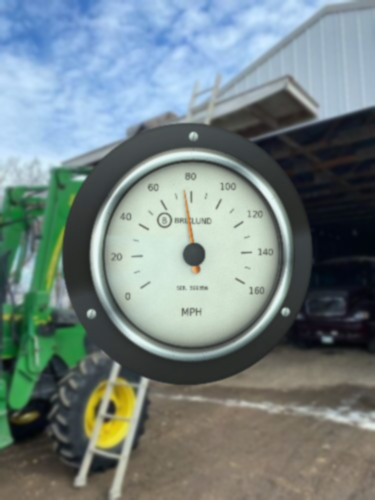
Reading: **75** mph
